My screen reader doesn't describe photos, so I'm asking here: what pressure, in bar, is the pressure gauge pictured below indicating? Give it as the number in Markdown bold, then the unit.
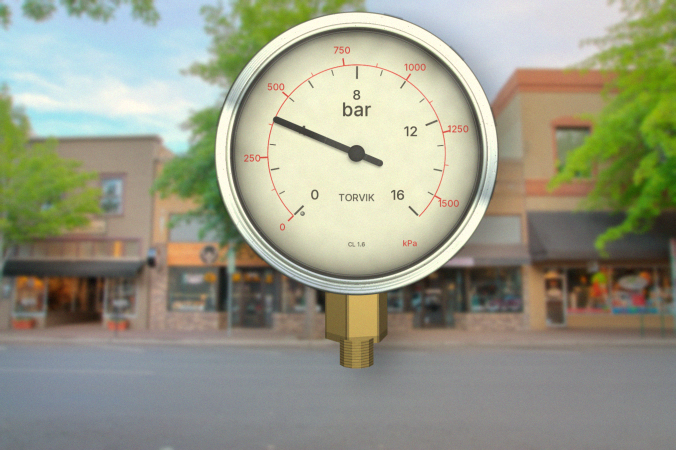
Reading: **4** bar
